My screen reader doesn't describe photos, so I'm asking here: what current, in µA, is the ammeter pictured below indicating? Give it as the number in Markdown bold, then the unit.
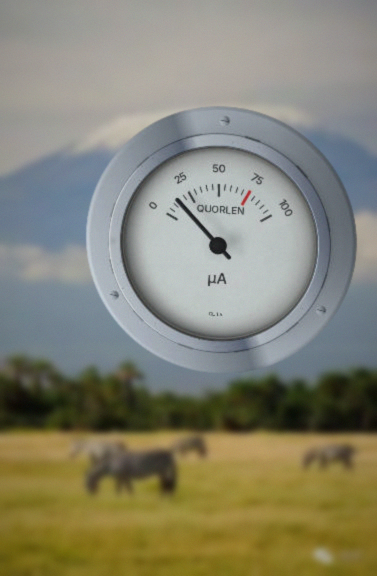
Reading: **15** µA
